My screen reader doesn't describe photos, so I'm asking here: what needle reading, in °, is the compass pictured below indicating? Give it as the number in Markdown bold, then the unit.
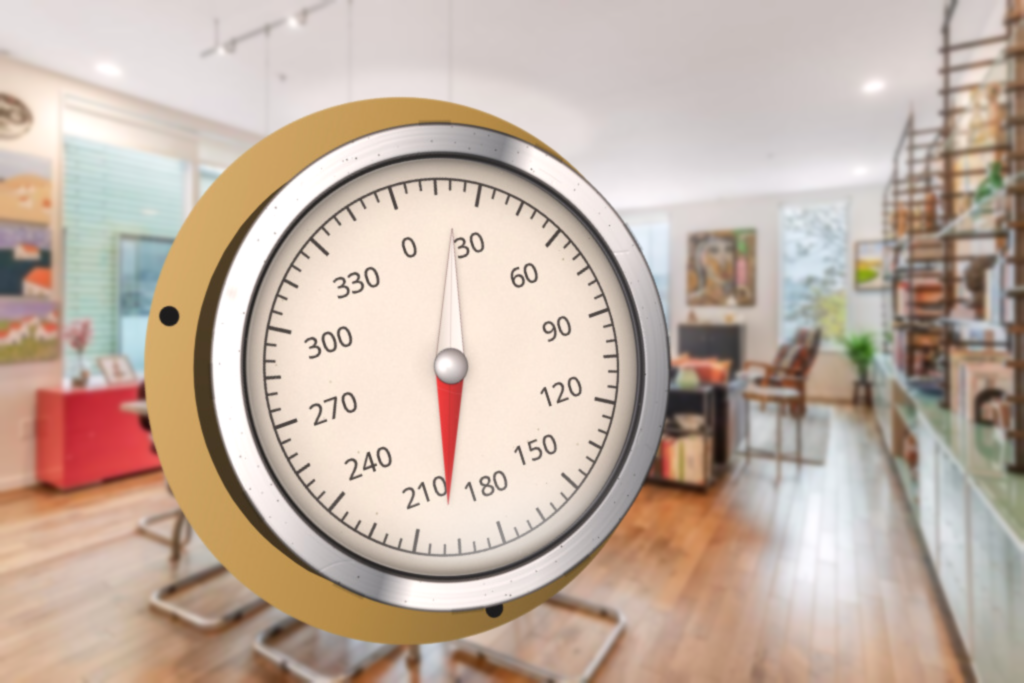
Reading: **200** °
